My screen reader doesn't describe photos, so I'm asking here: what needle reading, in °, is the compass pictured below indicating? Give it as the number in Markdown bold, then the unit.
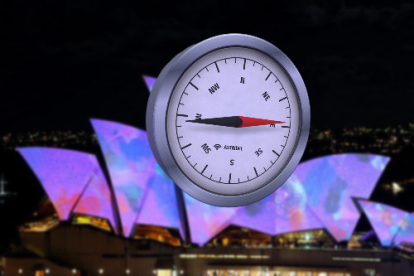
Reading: **85** °
